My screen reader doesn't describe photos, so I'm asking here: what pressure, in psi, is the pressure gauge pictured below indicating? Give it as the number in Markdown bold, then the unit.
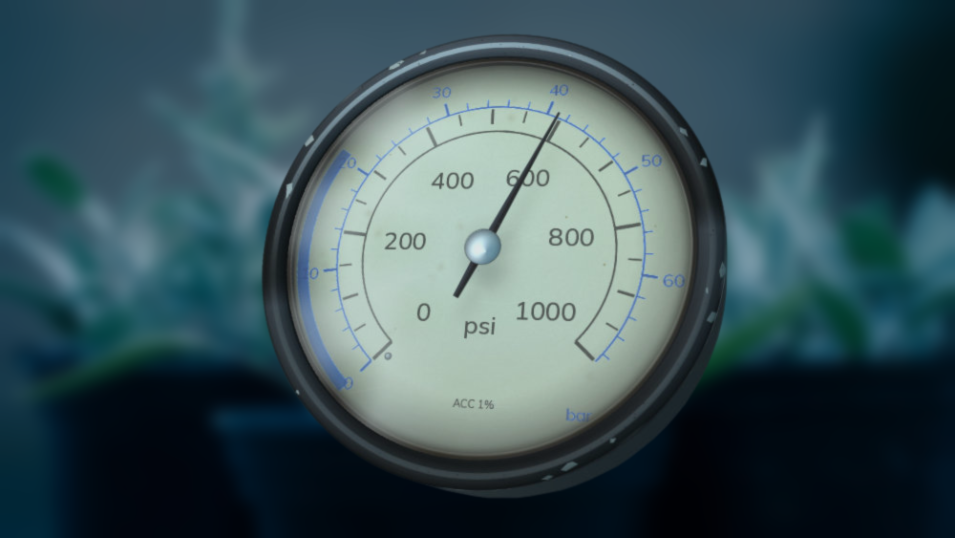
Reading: **600** psi
